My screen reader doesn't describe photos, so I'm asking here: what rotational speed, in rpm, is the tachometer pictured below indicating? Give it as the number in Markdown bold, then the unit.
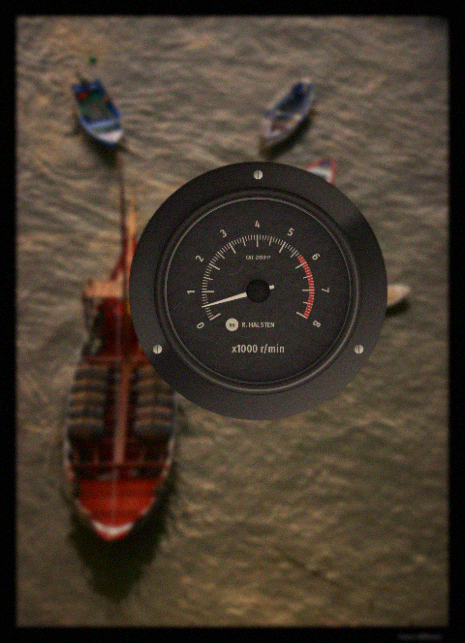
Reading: **500** rpm
